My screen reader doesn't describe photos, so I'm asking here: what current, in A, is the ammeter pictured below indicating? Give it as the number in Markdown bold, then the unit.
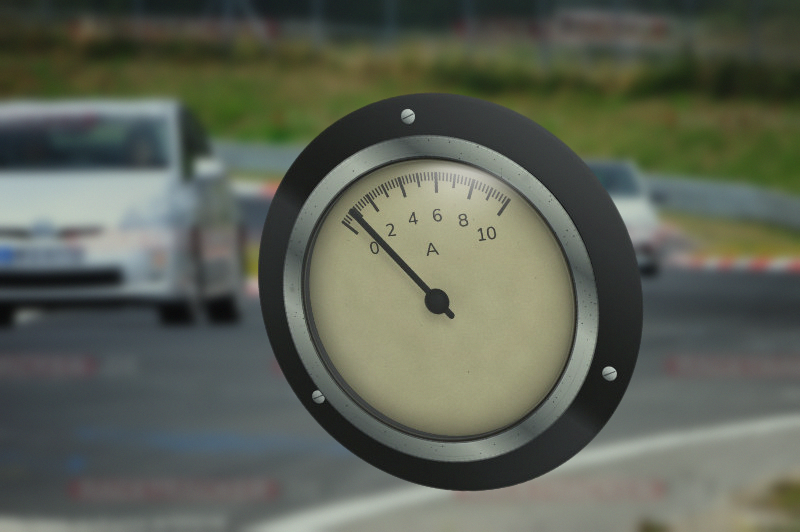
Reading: **1** A
